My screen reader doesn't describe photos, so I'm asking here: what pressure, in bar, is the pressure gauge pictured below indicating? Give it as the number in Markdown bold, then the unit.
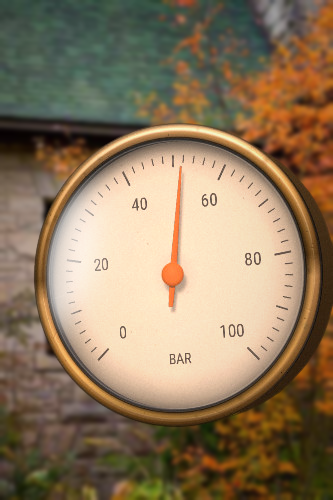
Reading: **52** bar
